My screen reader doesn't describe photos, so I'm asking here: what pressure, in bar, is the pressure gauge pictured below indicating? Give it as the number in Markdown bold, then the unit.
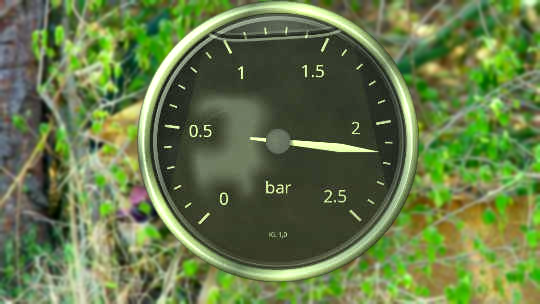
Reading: **2.15** bar
